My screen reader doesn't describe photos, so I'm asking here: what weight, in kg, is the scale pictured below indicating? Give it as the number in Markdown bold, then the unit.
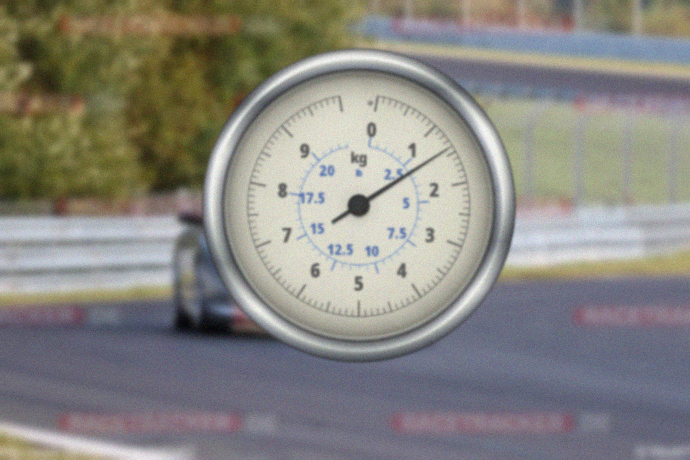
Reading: **1.4** kg
